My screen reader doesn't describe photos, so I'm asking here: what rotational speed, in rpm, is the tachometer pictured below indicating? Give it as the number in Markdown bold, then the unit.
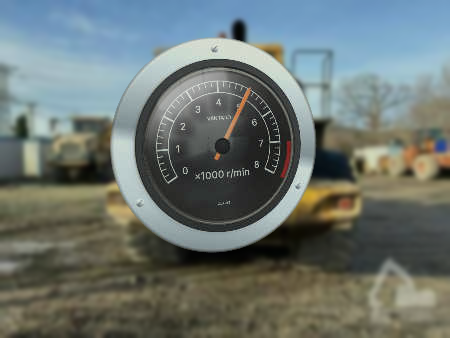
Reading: **5000** rpm
